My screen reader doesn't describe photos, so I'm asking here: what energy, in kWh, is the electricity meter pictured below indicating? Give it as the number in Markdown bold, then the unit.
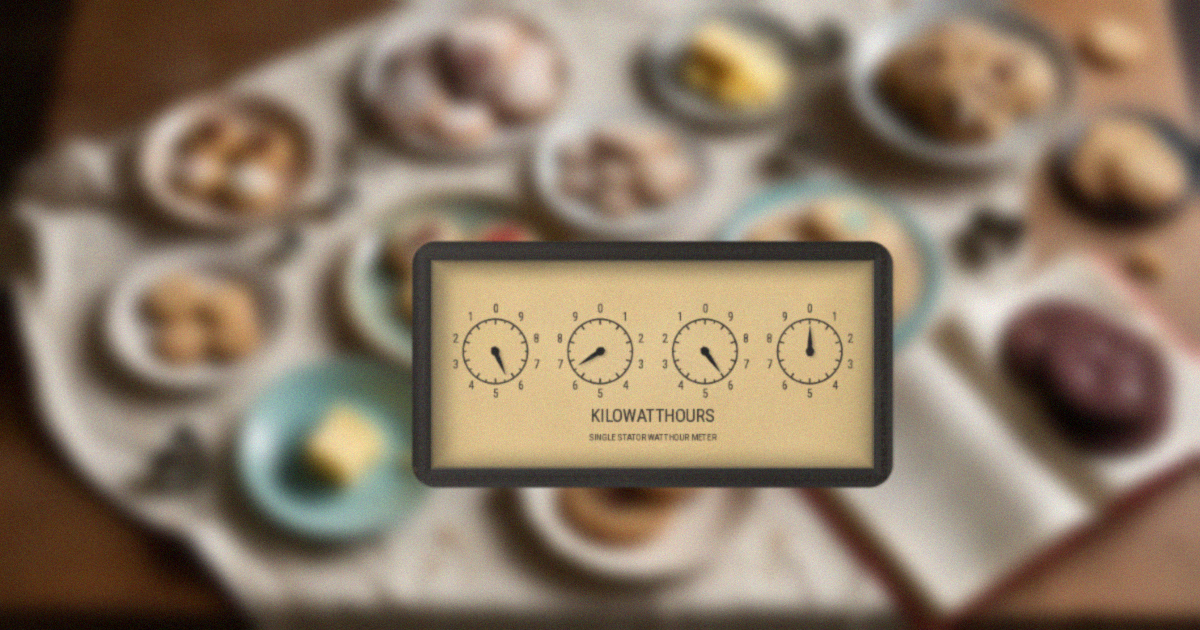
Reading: **5660** kWh
